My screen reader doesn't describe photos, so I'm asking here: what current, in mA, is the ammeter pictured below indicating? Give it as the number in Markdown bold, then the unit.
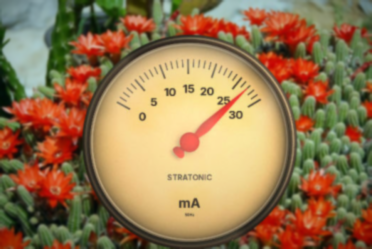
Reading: **27** mA
